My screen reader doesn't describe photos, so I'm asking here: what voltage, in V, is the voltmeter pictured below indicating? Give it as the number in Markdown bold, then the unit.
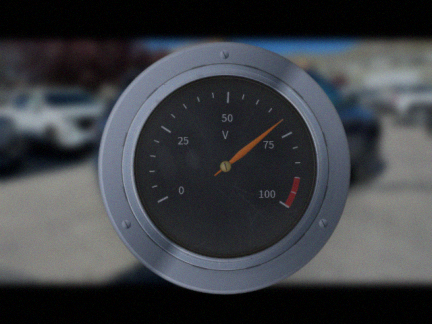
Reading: **70** V
